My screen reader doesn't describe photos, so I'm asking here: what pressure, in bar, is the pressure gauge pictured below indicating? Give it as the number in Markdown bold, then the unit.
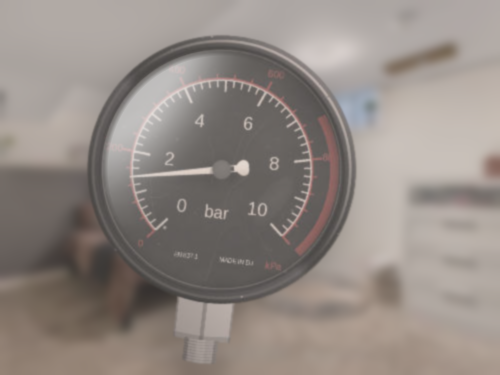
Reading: **1.4** bar
